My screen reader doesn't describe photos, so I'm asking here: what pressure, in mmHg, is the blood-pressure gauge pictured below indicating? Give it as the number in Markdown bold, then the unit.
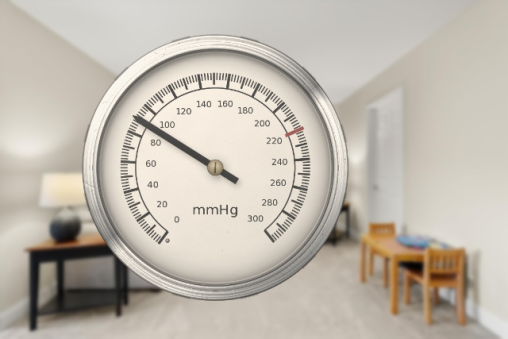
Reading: **90** mmHg
